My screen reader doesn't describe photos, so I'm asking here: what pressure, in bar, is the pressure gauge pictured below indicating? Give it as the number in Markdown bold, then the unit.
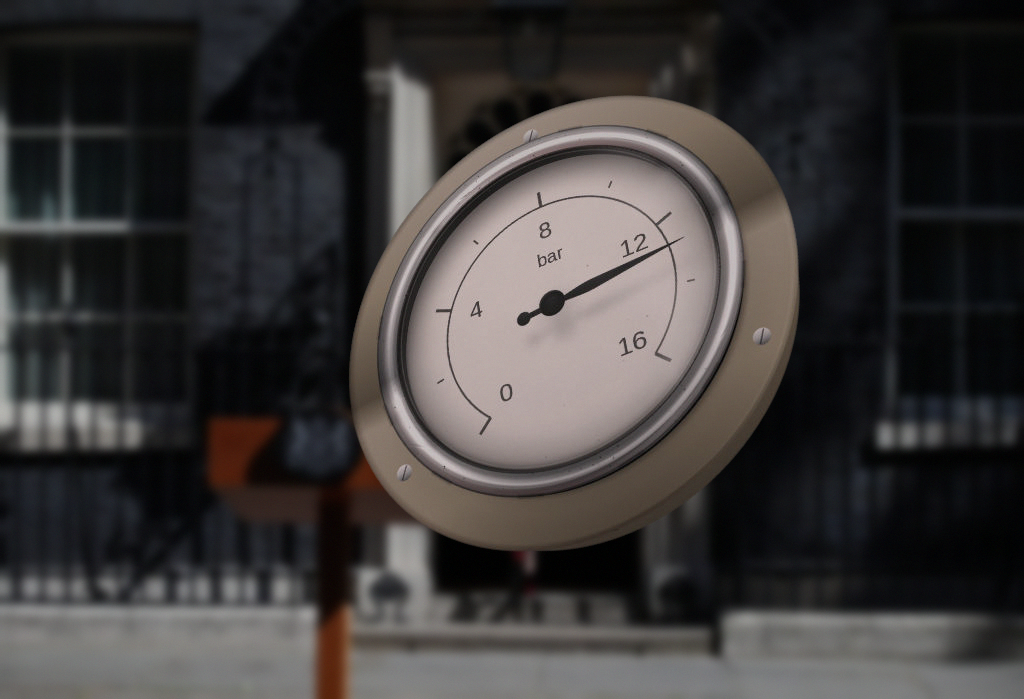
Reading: **13** bar
